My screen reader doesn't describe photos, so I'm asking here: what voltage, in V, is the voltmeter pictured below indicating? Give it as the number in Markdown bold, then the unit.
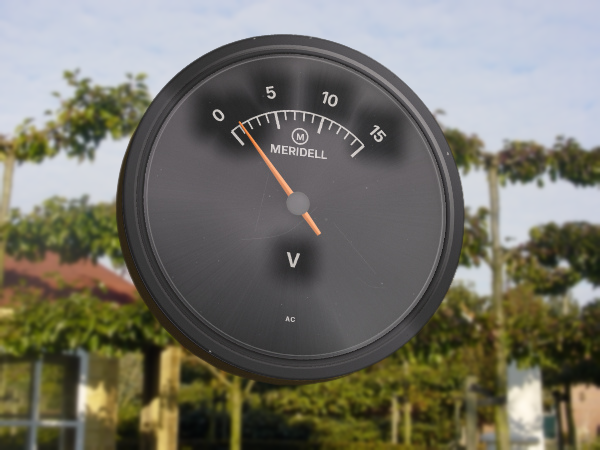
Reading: **1** V
